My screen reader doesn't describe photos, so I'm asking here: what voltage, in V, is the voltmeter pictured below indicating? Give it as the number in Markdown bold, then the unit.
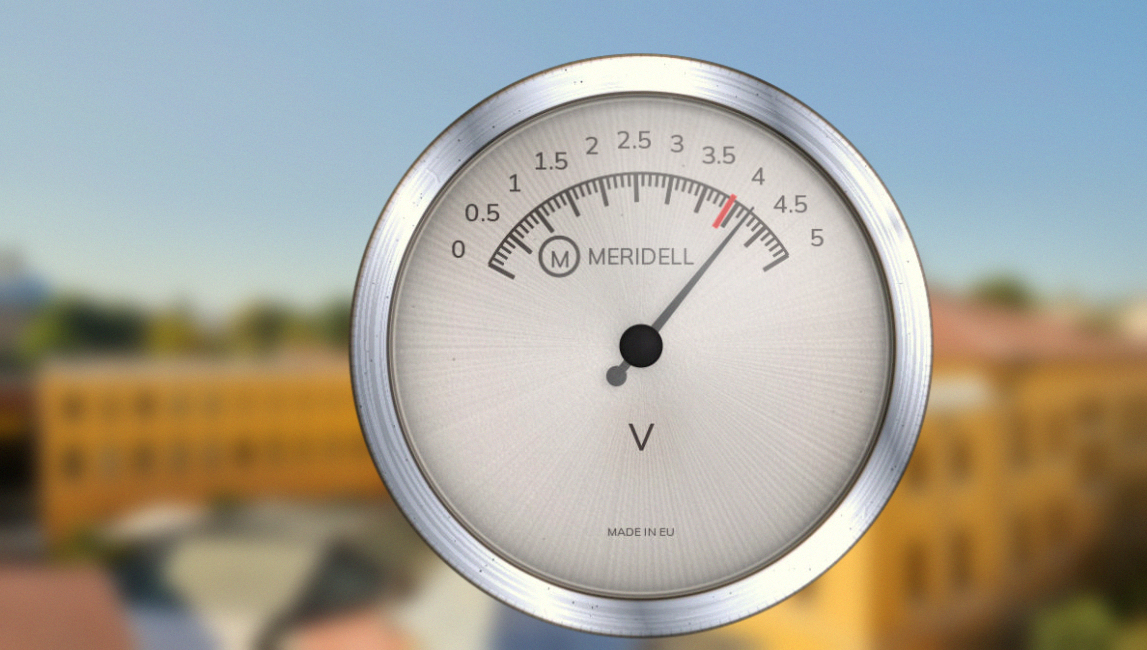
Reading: **4.2** V
